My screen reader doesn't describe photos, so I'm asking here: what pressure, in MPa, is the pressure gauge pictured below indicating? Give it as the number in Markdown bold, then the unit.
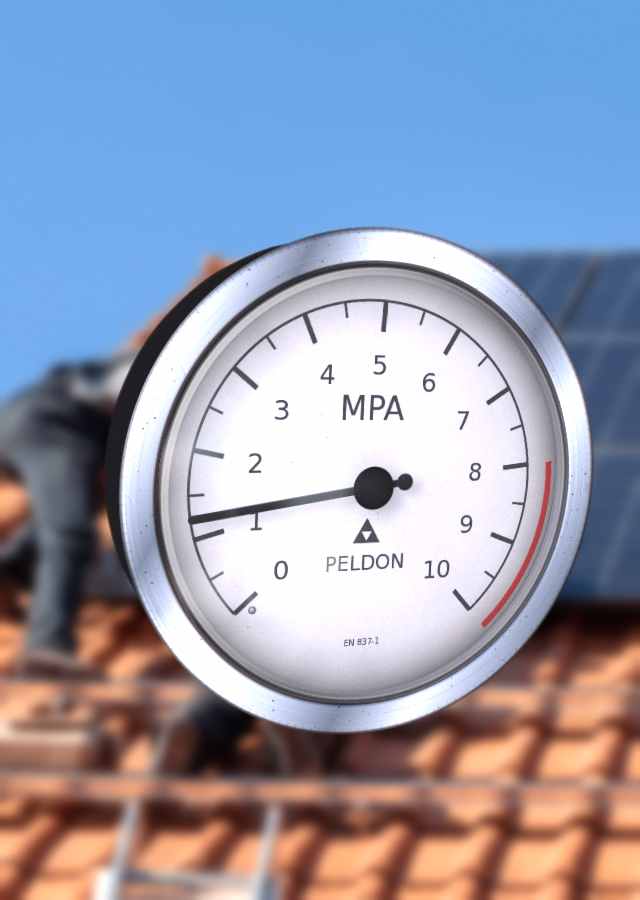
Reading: **1.25** MPa
